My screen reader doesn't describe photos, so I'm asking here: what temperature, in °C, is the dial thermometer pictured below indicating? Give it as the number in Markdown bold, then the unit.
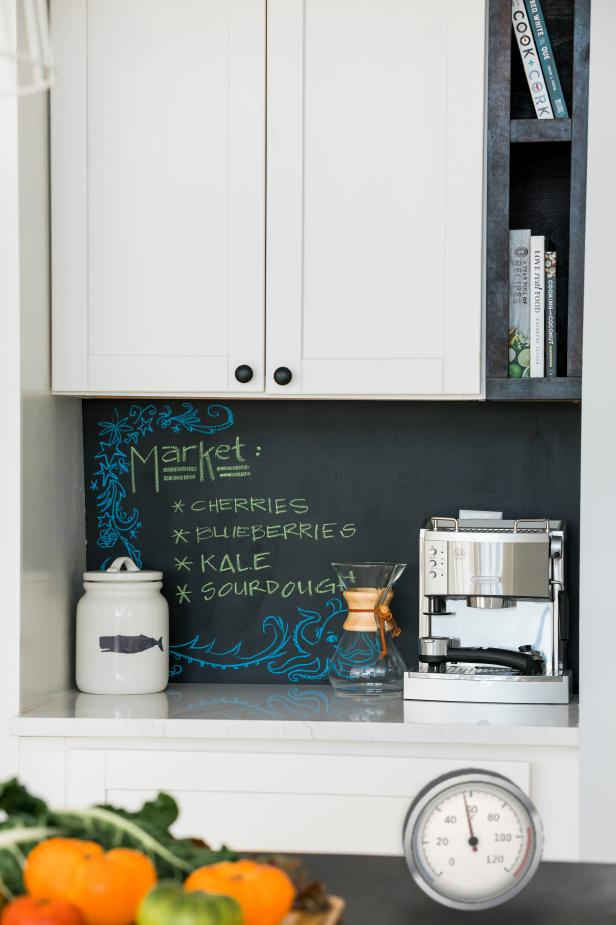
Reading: **56** °C
